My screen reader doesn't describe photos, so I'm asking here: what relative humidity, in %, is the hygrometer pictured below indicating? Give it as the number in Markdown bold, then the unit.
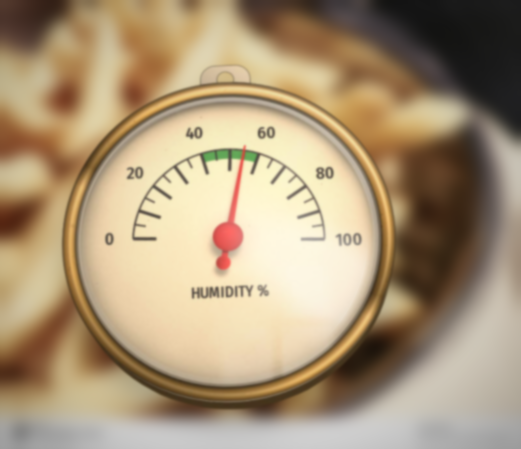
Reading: **55** %
